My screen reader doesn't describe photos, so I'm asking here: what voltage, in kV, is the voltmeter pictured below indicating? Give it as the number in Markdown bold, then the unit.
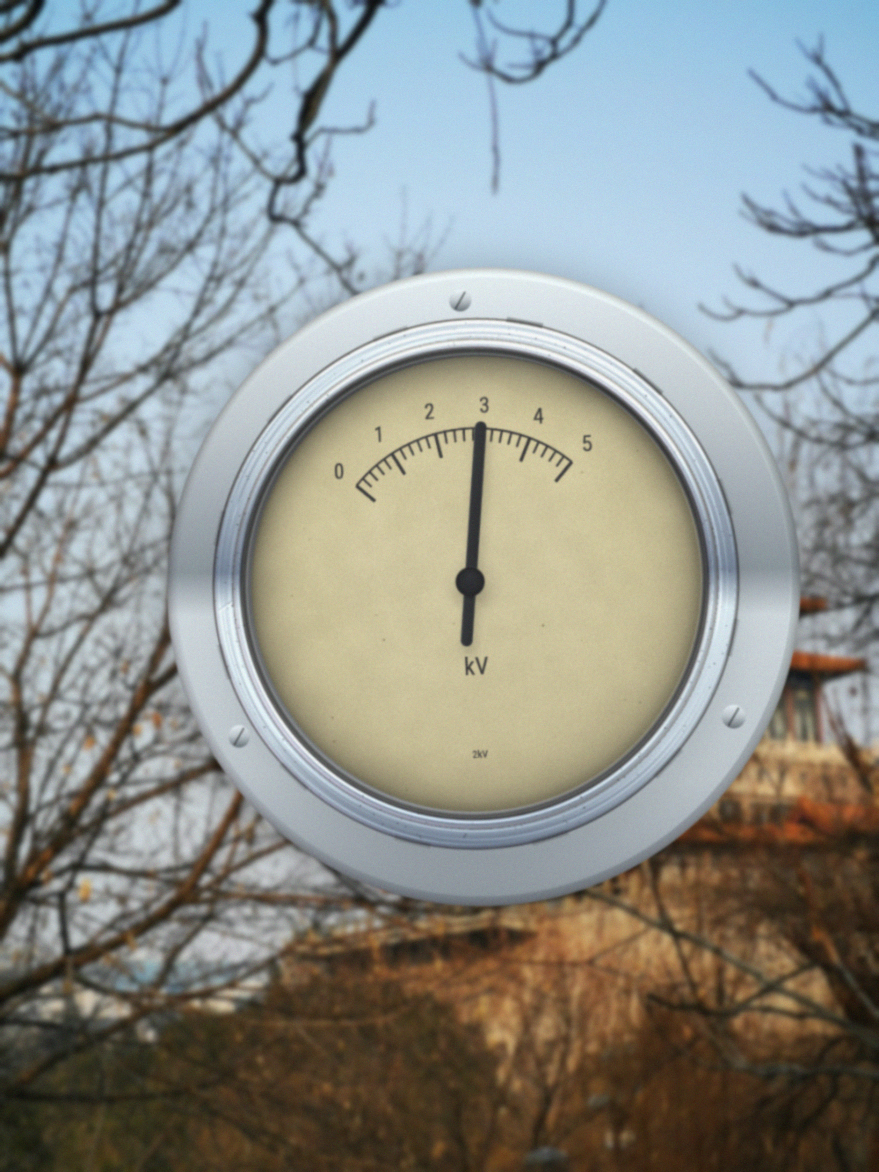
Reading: **3** kV
